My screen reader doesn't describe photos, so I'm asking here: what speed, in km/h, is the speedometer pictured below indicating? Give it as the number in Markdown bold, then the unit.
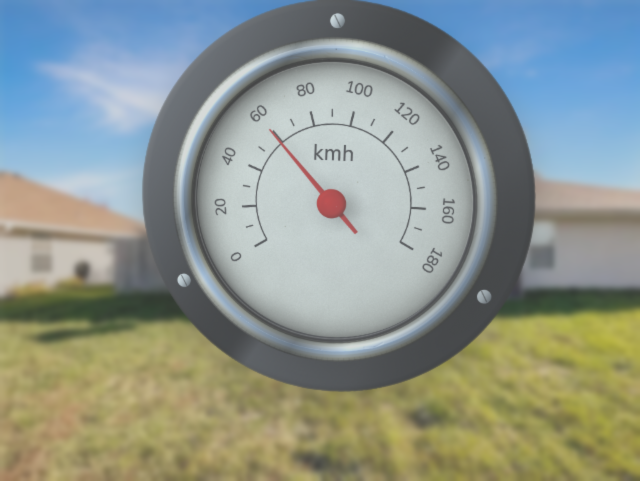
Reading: **60** km/h
